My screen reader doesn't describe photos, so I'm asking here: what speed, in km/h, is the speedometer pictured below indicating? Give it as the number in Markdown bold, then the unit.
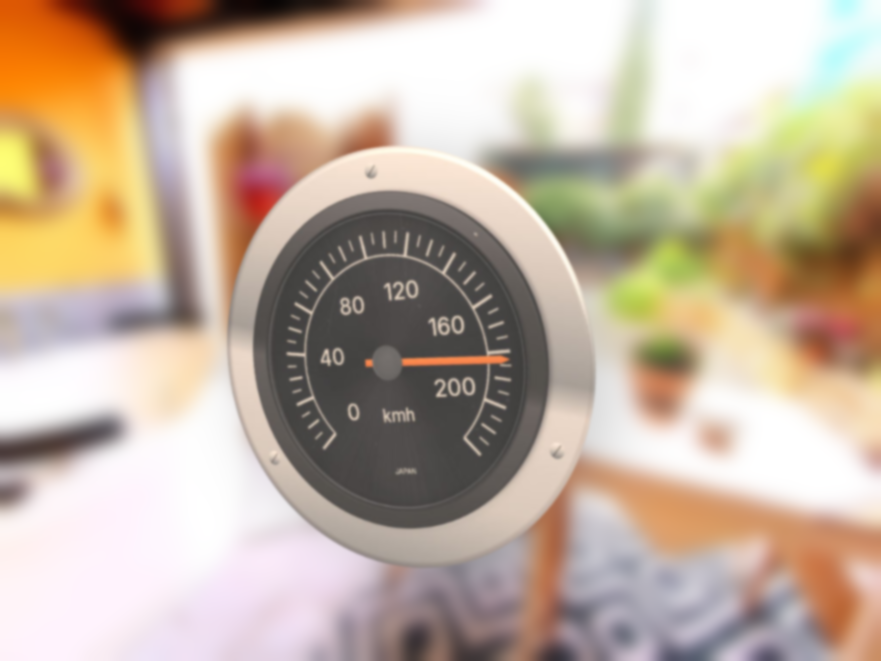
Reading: **182.5** km/h
